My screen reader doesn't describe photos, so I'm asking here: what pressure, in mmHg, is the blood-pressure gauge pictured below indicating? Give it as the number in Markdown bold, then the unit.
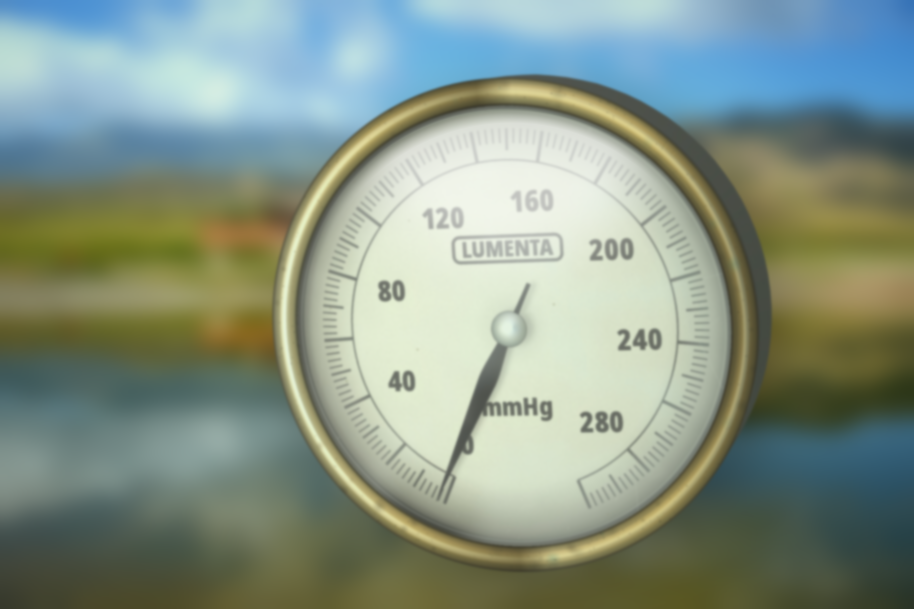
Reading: **2** mmHg
